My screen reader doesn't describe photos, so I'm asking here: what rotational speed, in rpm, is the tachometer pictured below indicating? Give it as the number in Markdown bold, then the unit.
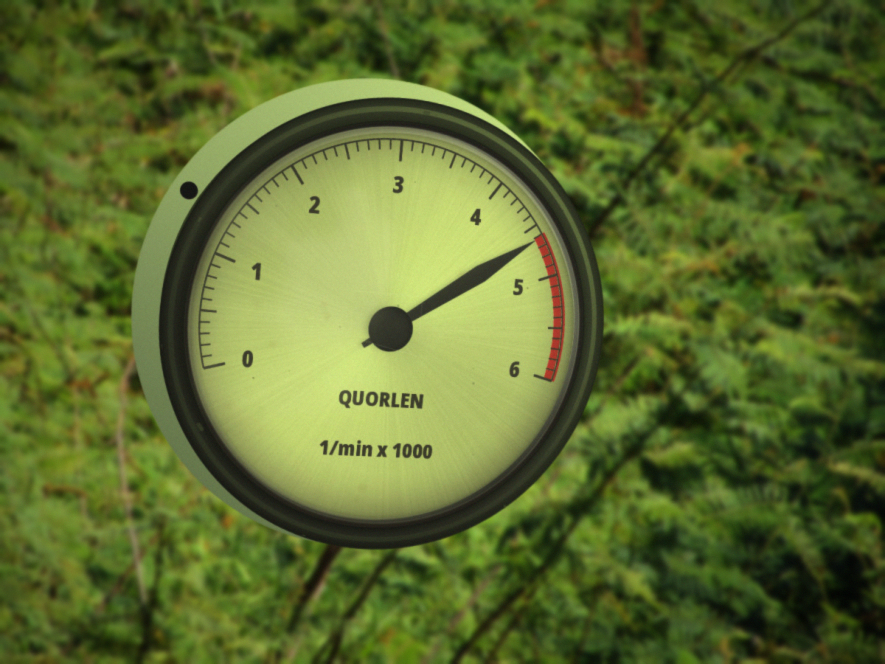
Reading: **4600** rpm
